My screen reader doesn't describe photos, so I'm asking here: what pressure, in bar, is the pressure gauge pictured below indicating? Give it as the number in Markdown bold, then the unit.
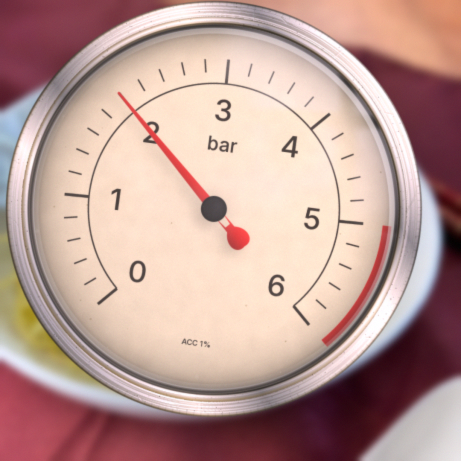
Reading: **2** bar
